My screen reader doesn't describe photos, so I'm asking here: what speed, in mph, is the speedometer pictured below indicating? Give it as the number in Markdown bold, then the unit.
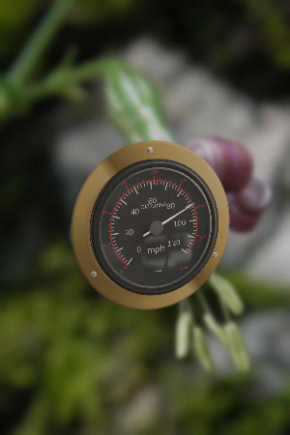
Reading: **90** mph
